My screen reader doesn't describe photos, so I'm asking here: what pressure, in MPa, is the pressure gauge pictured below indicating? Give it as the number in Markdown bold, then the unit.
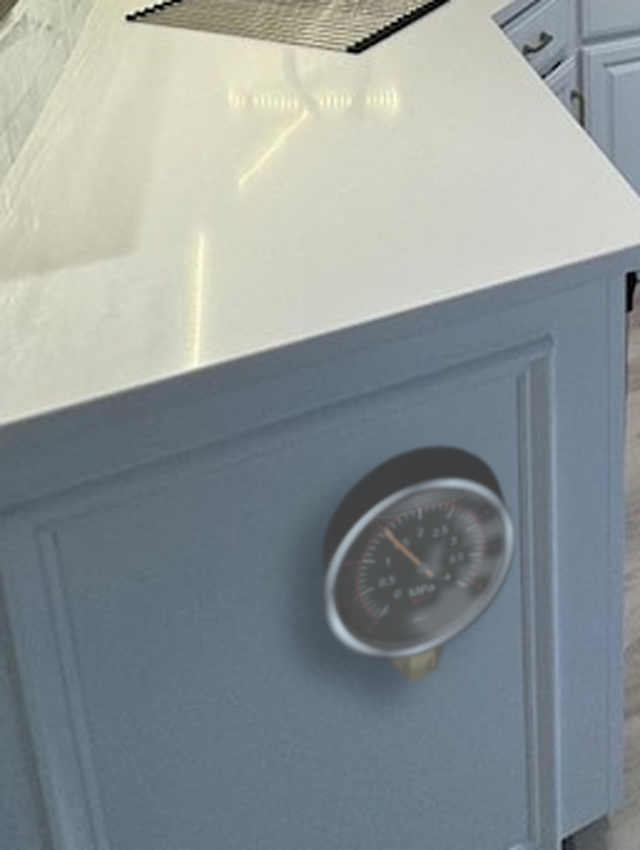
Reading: **1.5** MPa
